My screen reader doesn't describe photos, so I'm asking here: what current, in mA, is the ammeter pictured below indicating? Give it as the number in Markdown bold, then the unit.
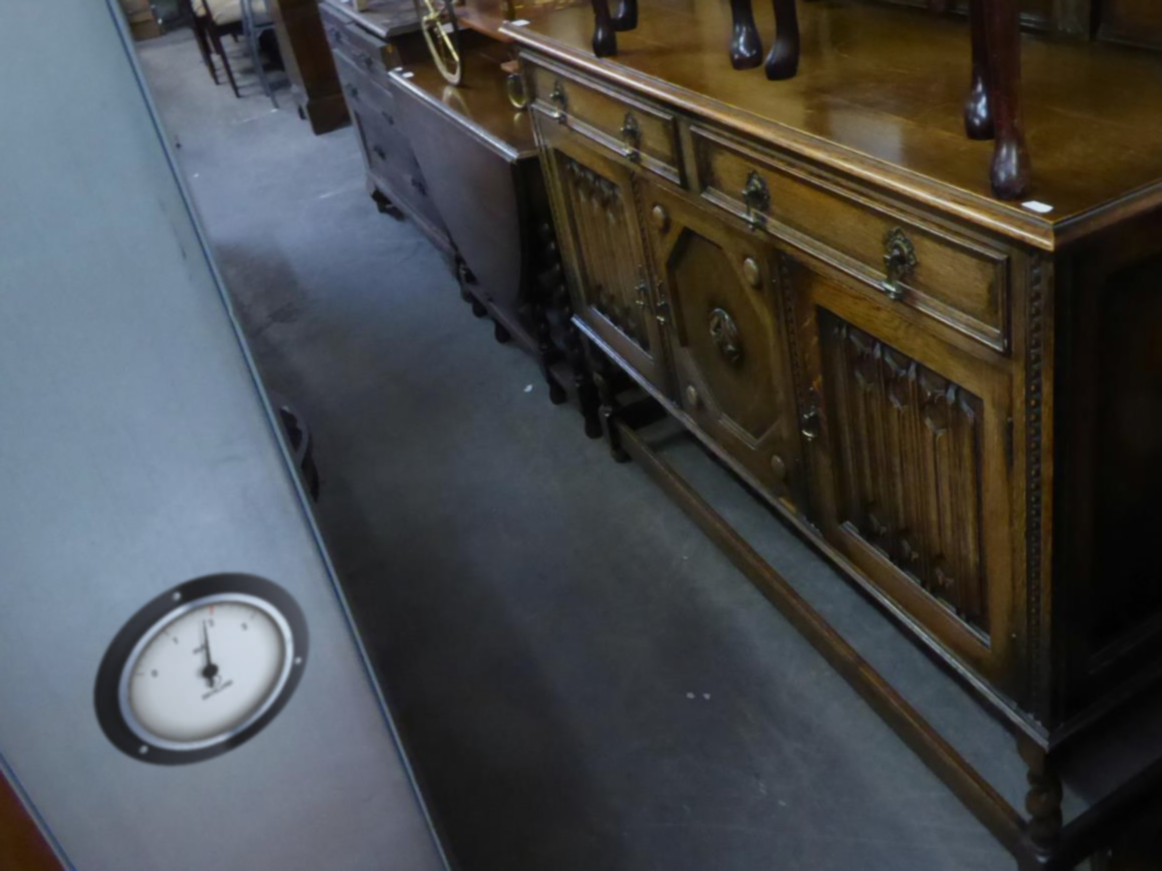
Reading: **1.8** mA
